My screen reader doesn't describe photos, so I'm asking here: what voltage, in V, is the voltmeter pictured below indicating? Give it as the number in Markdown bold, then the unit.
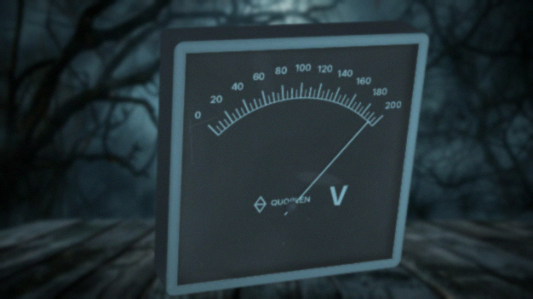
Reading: **190** V
